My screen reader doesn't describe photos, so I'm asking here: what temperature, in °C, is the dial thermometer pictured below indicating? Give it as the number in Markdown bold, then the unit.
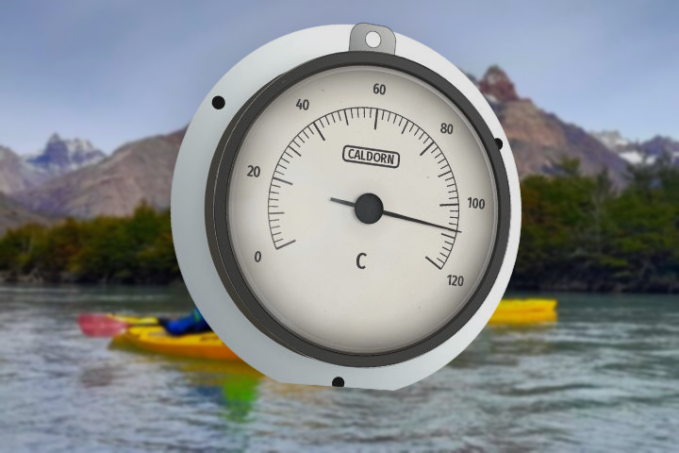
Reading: **108** °C
